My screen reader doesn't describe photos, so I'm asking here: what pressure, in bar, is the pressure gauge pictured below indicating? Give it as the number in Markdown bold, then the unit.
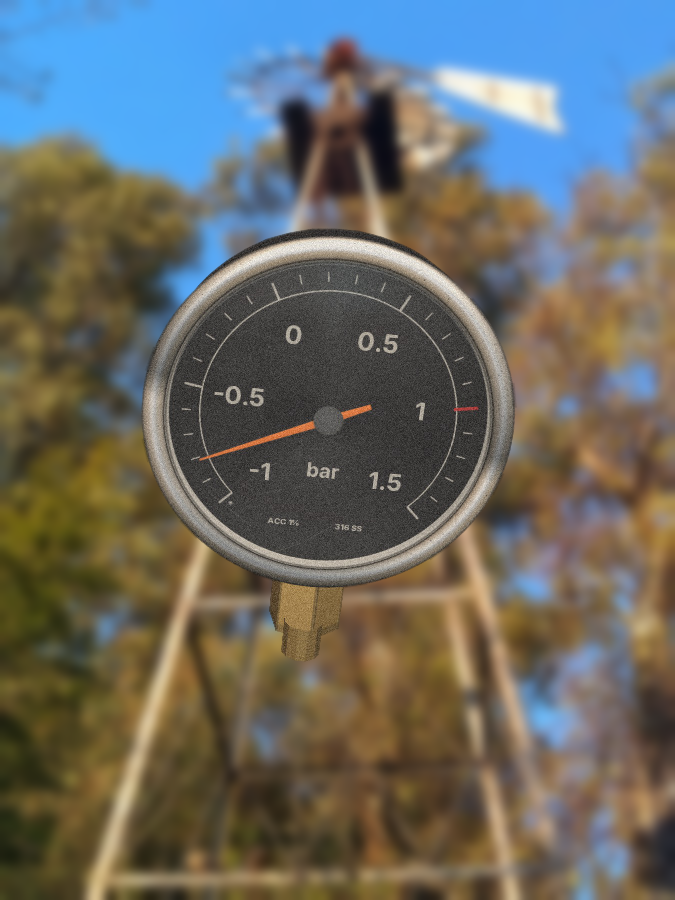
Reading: **-0.8** bar
